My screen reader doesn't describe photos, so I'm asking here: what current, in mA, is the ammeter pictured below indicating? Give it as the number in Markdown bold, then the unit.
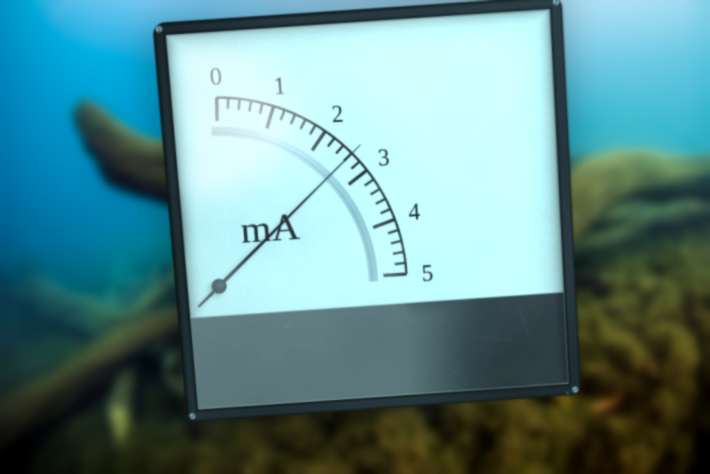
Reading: **2.6** mA
